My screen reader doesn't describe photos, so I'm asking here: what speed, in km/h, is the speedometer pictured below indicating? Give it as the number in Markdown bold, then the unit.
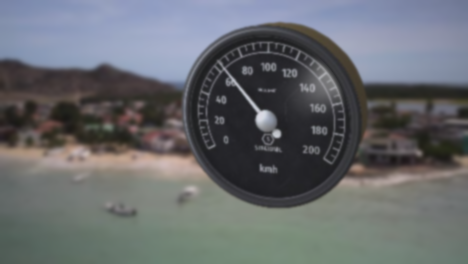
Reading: **65** km/h
